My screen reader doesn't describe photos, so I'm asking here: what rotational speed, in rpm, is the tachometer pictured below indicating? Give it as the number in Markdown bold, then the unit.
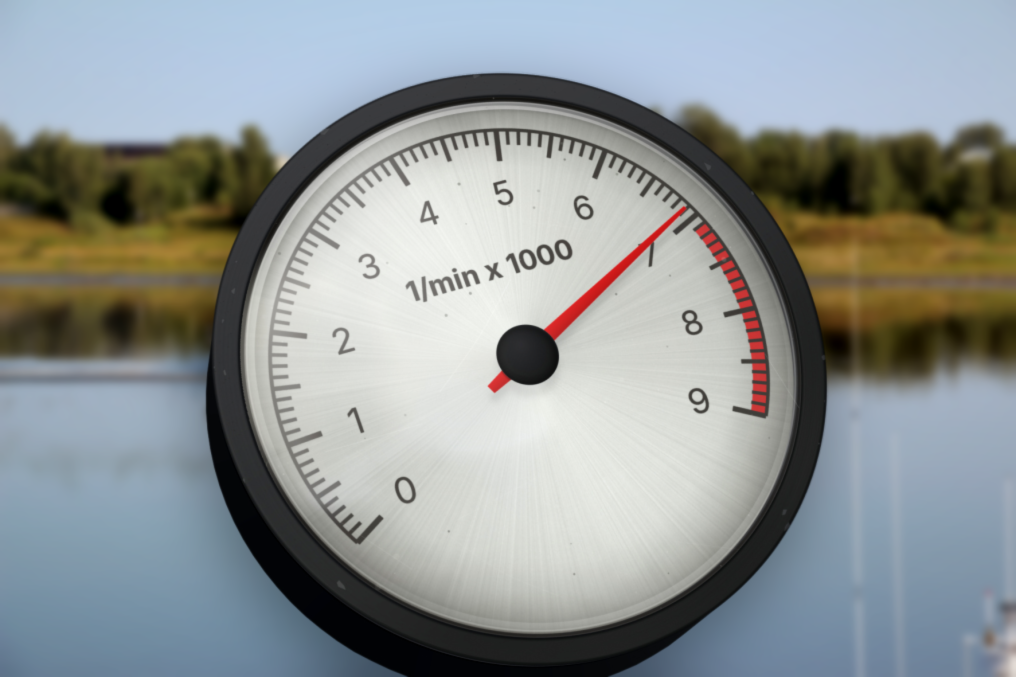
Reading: **6900** rpm
